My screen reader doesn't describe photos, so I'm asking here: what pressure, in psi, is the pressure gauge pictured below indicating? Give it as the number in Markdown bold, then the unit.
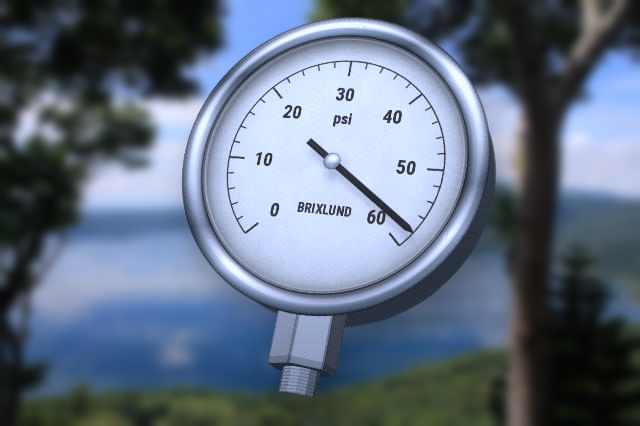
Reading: **58** psi
